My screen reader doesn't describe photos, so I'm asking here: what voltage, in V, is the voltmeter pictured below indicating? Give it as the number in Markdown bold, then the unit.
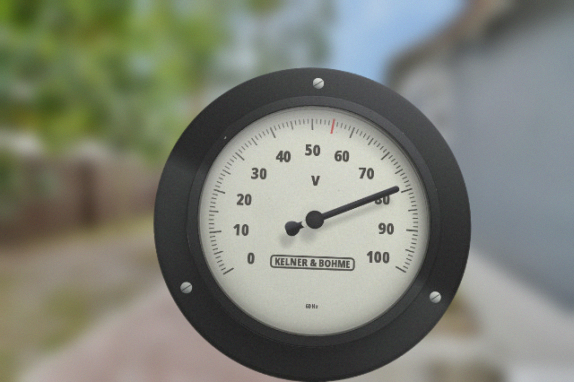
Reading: **79** V
